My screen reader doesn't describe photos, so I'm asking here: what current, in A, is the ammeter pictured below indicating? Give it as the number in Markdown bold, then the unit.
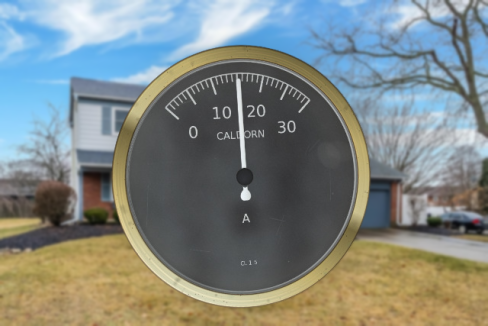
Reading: **15** A
